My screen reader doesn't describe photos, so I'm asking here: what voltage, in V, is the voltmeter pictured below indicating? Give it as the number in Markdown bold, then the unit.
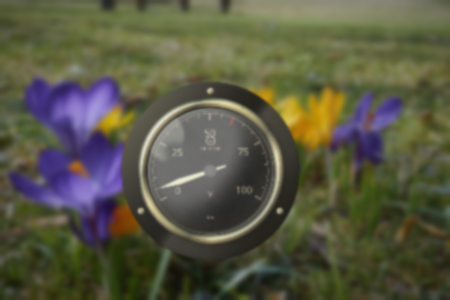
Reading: **5** V
